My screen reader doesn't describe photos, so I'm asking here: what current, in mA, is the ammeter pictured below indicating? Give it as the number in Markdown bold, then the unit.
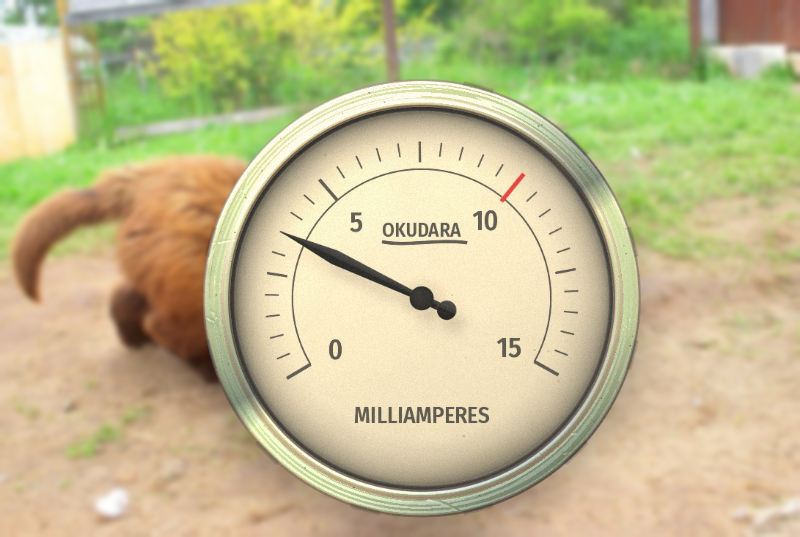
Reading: **3.5** mA
